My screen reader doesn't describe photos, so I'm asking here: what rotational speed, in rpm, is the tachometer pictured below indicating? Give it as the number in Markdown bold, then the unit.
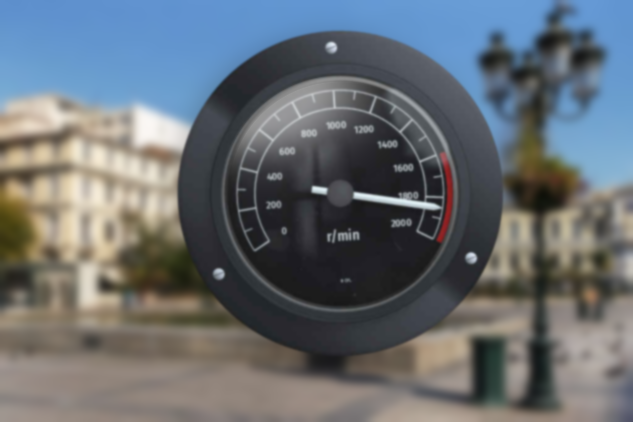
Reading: **1850** rpm
